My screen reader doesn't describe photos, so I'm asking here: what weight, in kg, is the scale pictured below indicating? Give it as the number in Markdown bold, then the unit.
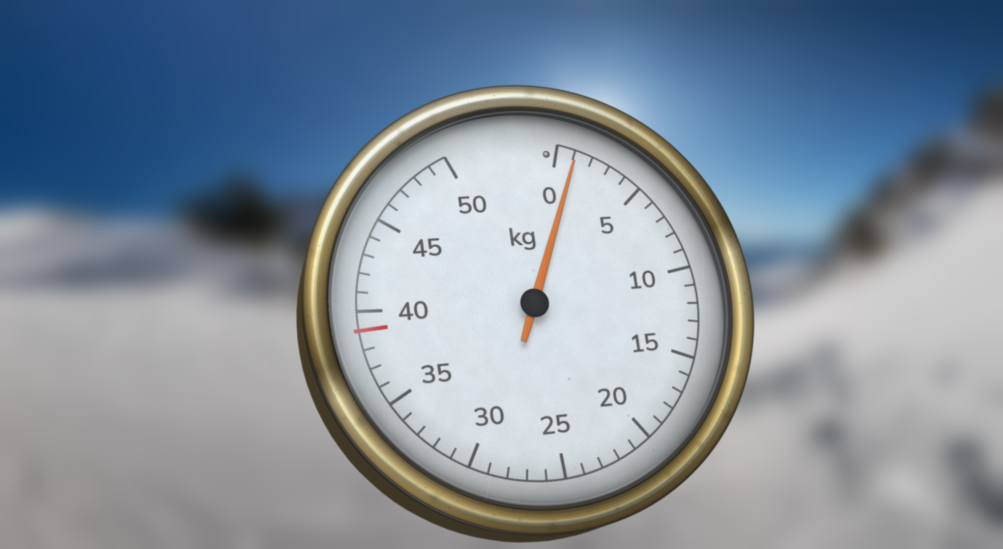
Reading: **1** kg
